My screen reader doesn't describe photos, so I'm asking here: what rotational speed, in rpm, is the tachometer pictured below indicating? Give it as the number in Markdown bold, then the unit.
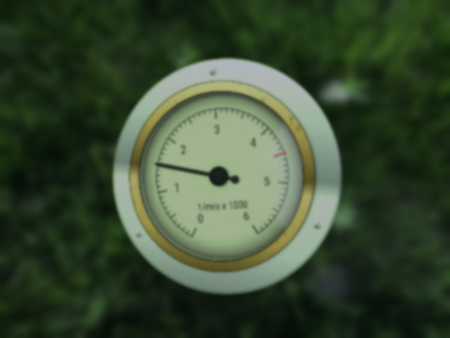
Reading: **1500** rpm
